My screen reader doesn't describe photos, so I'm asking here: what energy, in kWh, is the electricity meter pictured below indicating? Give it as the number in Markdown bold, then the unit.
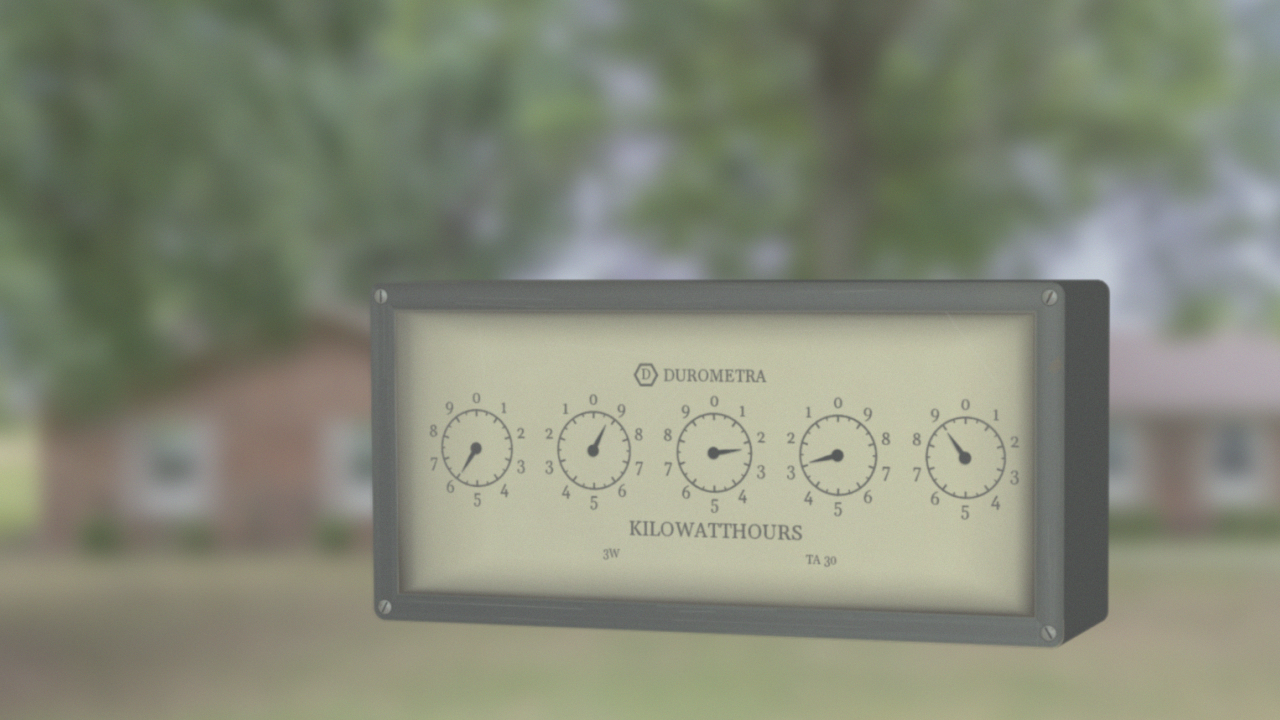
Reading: **59229** kWh
